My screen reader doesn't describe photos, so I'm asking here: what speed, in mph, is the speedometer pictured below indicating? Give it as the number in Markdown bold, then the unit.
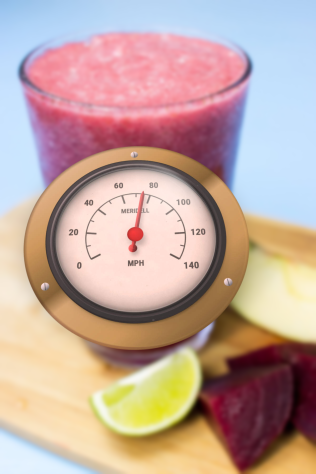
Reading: **75** mph
